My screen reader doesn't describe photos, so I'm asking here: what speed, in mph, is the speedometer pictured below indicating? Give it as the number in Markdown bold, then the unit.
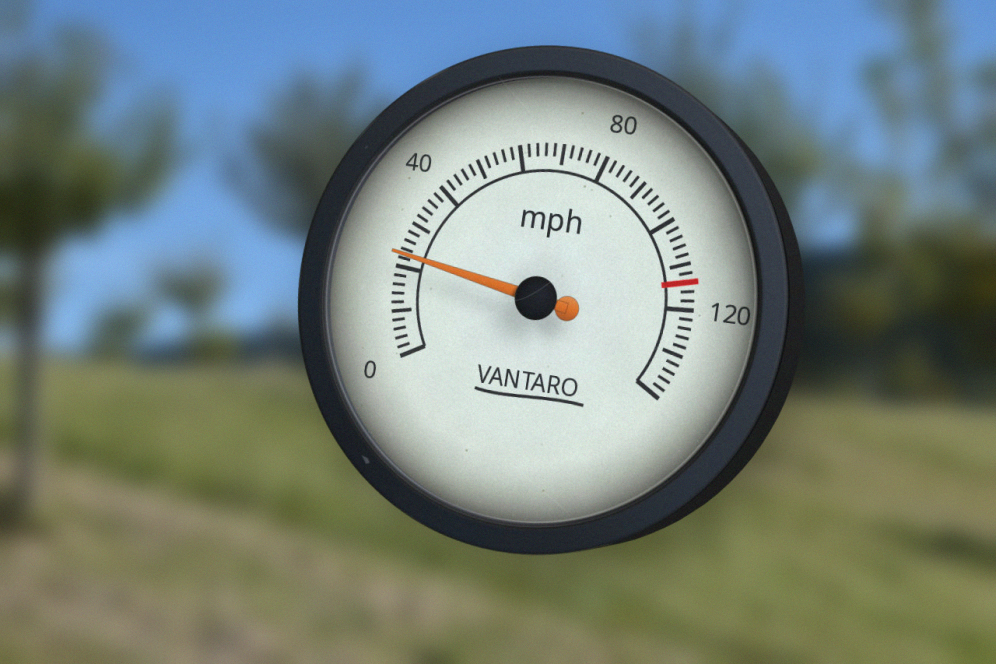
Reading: **23** mph
